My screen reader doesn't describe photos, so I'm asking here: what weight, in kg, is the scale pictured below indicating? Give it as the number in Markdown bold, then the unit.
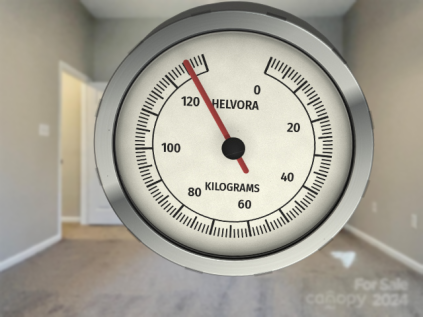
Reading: **126** kg
